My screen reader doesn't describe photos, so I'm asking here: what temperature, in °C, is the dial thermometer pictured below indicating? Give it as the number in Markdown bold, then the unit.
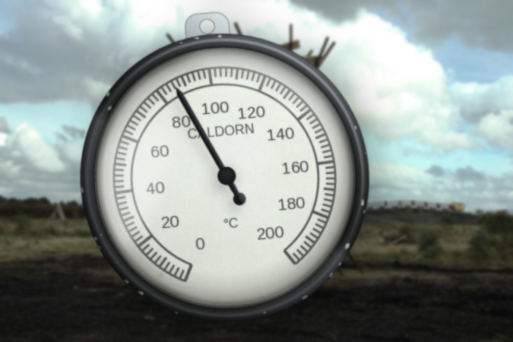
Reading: **86** °C
